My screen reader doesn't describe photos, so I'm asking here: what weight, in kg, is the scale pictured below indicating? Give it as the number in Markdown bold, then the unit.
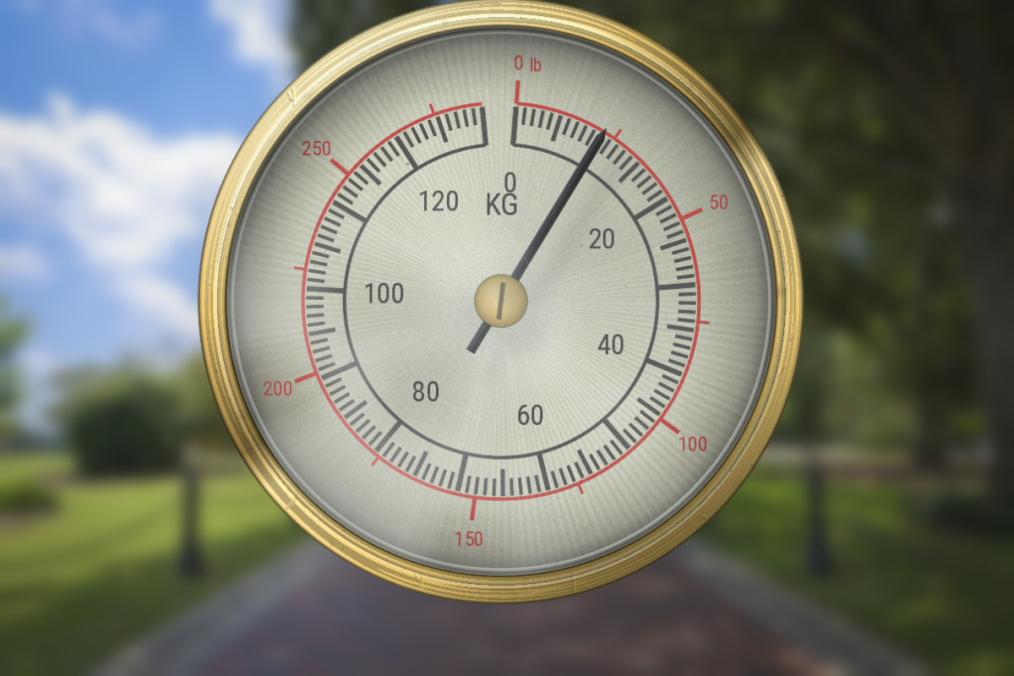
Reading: **10** kg
